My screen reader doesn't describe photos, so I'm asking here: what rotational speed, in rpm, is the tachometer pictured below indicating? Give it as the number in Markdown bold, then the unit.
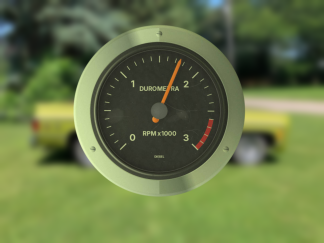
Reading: **1750** rpm
